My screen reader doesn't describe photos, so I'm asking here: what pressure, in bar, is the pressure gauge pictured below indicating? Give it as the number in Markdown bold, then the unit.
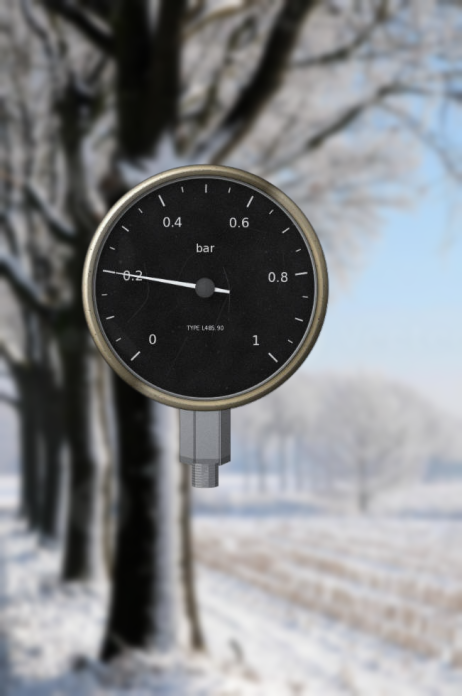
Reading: **0.2** bar
